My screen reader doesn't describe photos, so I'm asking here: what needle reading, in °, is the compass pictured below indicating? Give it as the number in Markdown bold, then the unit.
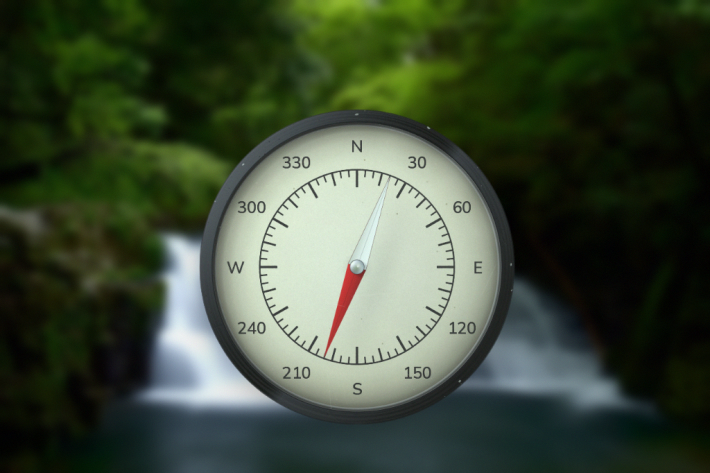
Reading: **200** °
